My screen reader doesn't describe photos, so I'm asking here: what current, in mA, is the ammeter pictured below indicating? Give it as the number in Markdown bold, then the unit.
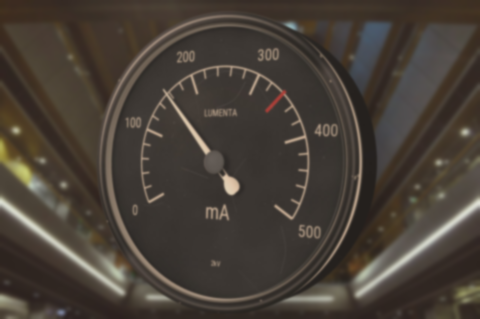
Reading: **160** mA
